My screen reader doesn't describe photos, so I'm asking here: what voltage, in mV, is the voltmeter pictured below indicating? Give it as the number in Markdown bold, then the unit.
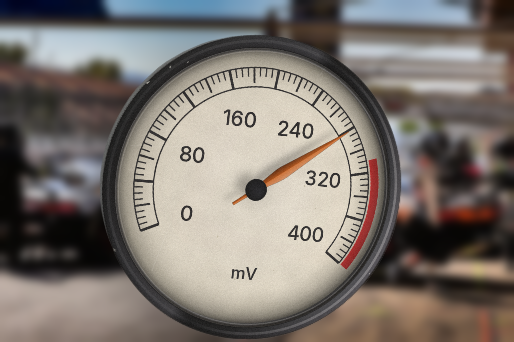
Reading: **280** mV
